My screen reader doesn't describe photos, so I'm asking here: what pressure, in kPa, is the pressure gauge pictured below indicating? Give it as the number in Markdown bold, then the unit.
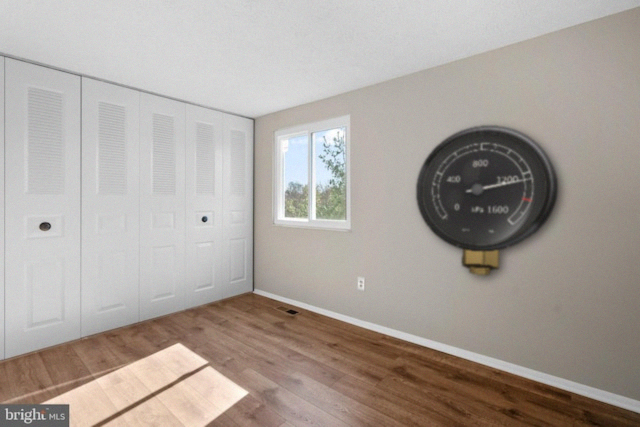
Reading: **1250** kPa
